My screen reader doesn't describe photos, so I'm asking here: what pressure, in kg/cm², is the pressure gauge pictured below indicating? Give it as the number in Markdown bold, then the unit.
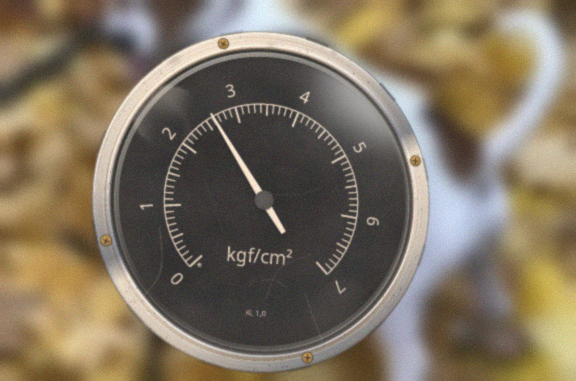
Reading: **2.6** kg/cm²
